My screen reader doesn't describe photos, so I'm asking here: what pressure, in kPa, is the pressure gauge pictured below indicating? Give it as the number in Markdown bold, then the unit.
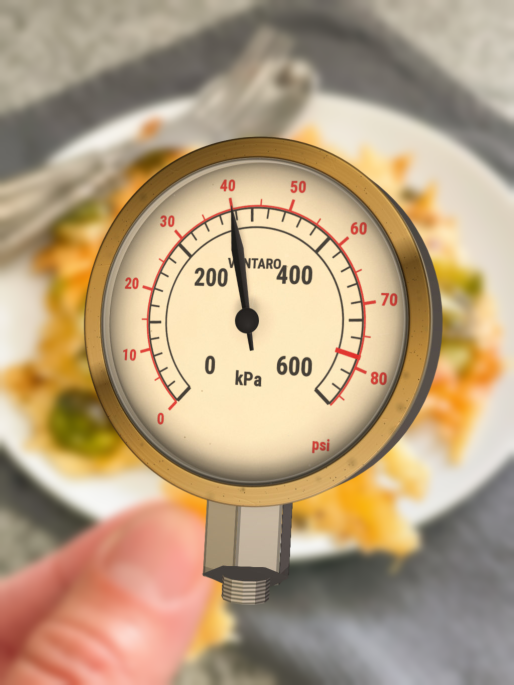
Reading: **280** kPa
